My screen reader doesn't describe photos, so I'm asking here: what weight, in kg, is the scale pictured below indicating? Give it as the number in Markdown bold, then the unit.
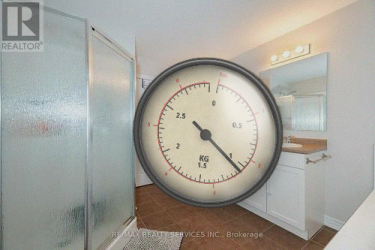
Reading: **1.05** kg
